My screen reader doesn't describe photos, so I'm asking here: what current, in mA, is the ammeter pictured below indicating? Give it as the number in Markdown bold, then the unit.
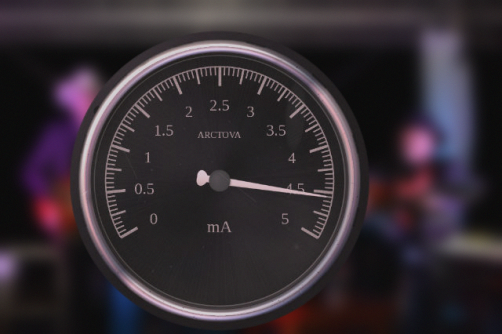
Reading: **4.55** mA
